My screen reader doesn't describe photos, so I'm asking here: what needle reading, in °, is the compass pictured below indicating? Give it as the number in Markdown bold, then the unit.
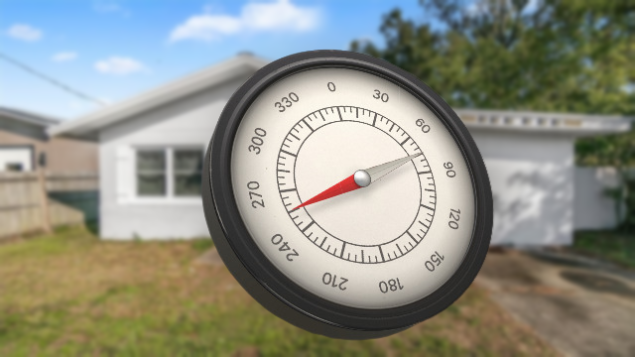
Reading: **255** °
